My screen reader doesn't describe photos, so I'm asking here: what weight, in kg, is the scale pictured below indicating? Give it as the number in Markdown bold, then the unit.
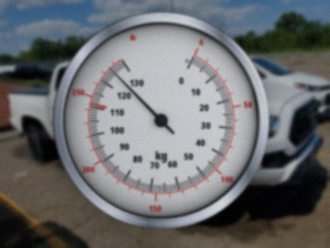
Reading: **125** kg
